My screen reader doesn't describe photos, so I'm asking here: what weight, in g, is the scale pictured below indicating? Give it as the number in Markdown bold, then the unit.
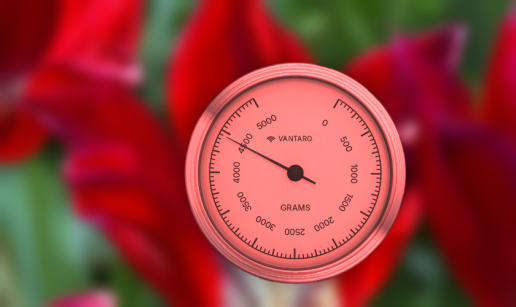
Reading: **4450** g
